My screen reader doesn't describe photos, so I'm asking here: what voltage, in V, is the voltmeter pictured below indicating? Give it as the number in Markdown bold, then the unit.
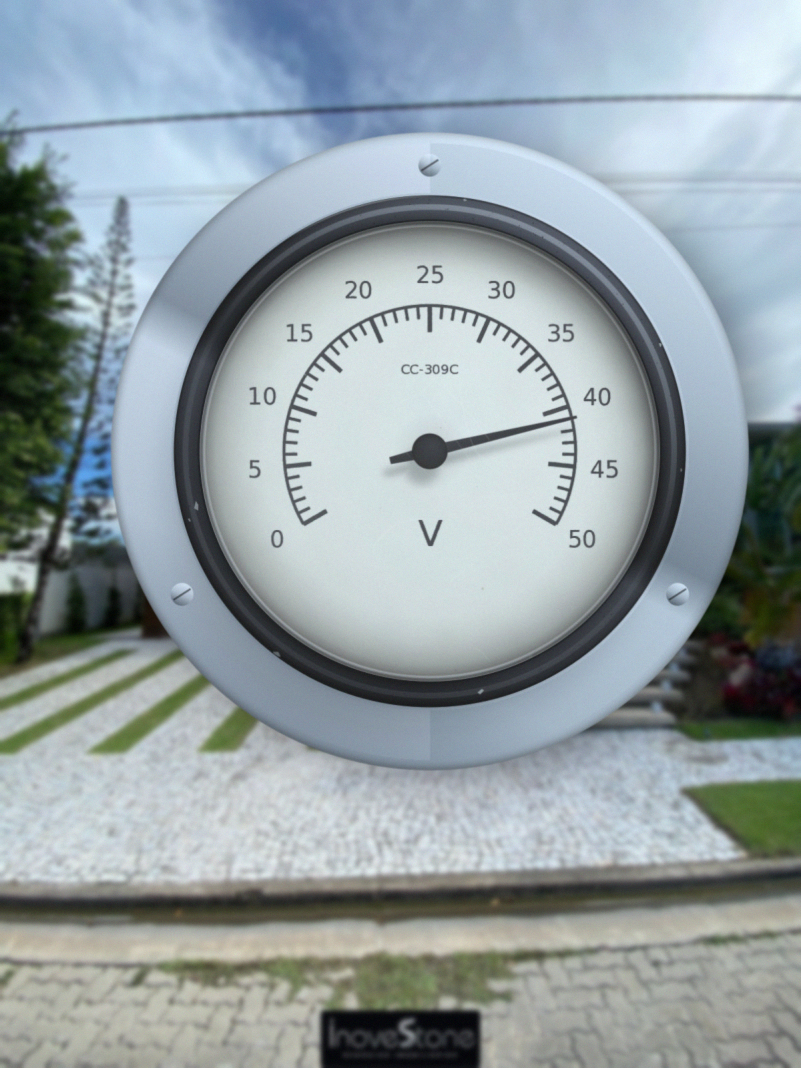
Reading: **41** V
